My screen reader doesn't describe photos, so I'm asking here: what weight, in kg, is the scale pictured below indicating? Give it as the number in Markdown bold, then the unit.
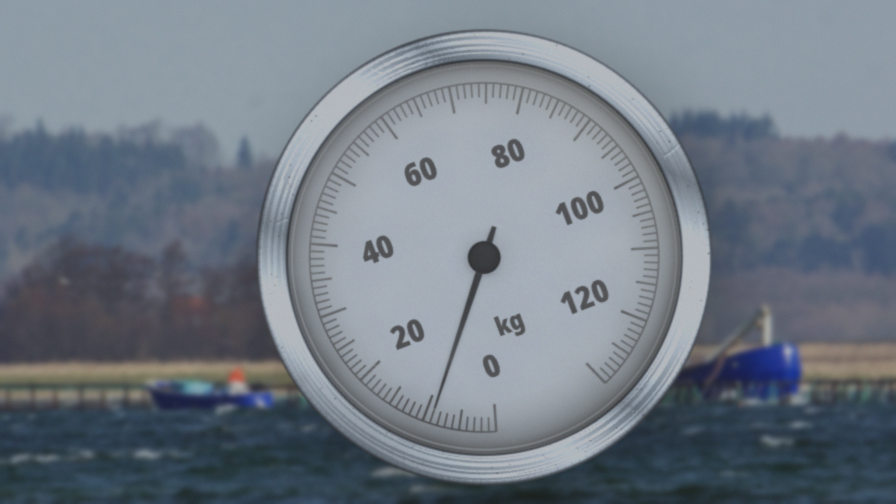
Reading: **9** kg
